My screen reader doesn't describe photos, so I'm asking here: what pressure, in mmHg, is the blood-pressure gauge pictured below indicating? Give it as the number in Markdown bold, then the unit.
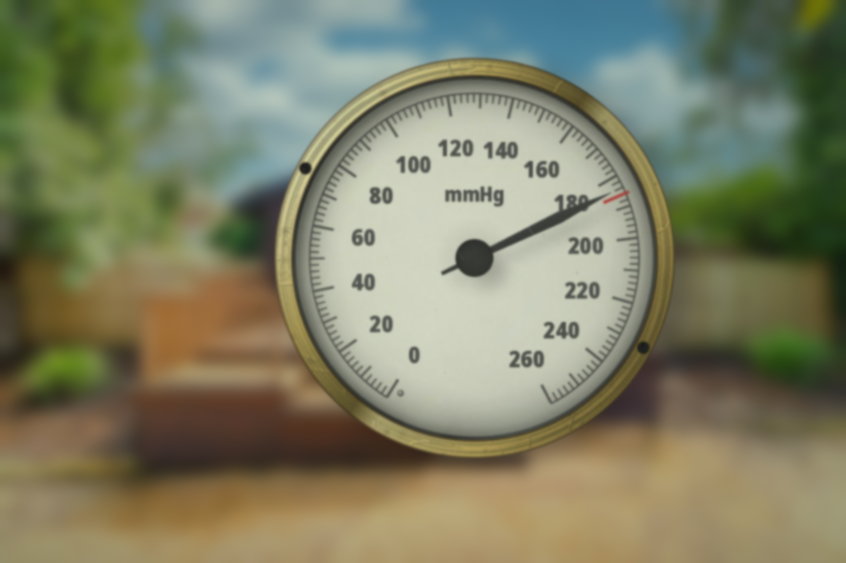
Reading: **184** mmHg
